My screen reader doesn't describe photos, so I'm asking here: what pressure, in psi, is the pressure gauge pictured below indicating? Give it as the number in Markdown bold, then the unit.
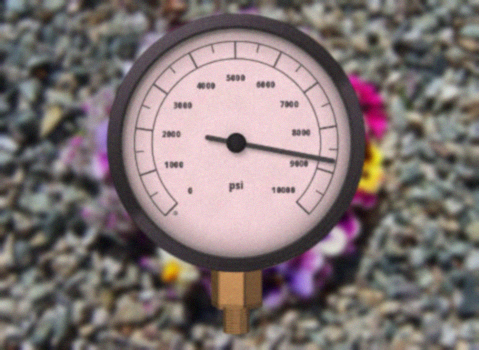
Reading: **8750** psi
